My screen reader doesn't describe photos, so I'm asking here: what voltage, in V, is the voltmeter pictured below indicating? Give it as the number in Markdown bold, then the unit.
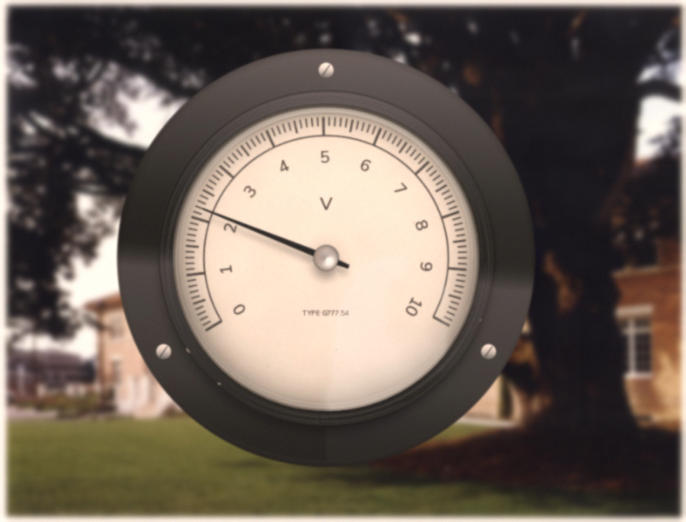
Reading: **2.2** V
